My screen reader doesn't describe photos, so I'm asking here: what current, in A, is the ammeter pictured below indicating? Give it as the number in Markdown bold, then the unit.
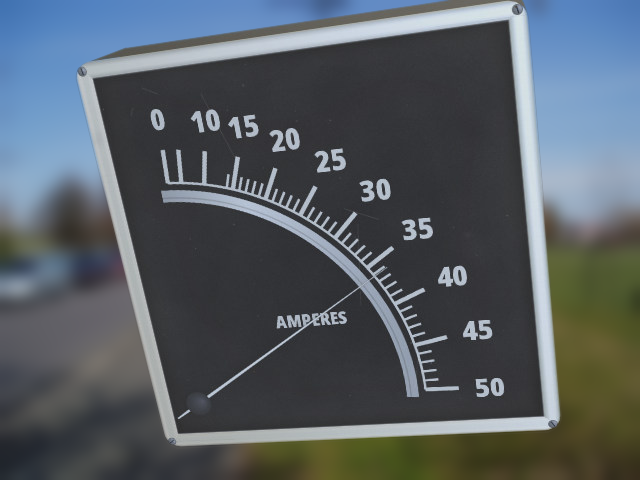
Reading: **36** A
